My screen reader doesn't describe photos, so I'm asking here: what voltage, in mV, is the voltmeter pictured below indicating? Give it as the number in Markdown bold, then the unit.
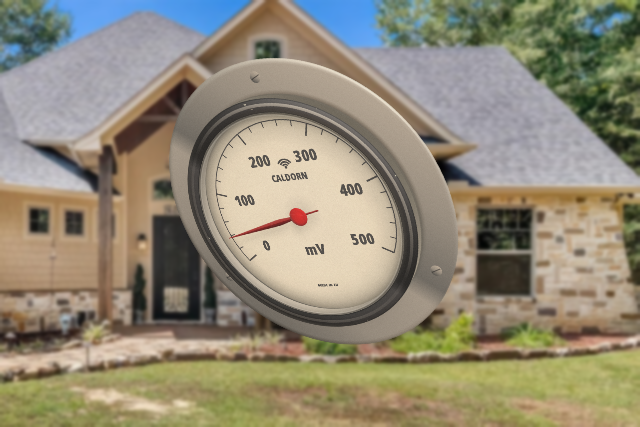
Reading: **40** mV
